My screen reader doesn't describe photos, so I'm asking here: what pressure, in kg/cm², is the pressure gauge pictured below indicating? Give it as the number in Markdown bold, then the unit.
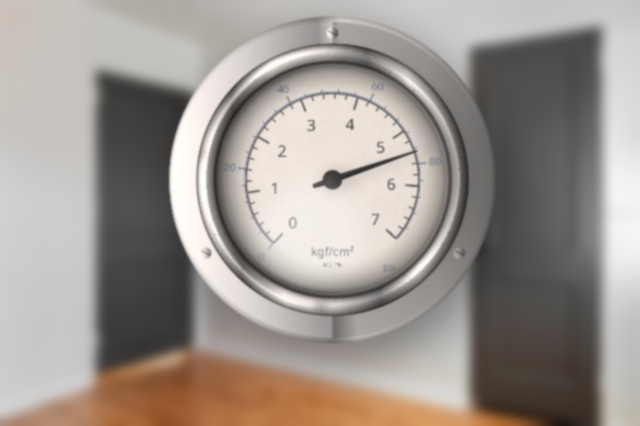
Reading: **5.4** kg/cm²
